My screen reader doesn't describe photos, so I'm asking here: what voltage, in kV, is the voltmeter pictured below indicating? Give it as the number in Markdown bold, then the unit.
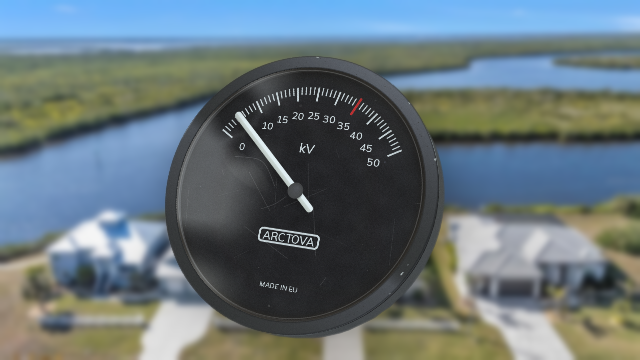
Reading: **5** kV
